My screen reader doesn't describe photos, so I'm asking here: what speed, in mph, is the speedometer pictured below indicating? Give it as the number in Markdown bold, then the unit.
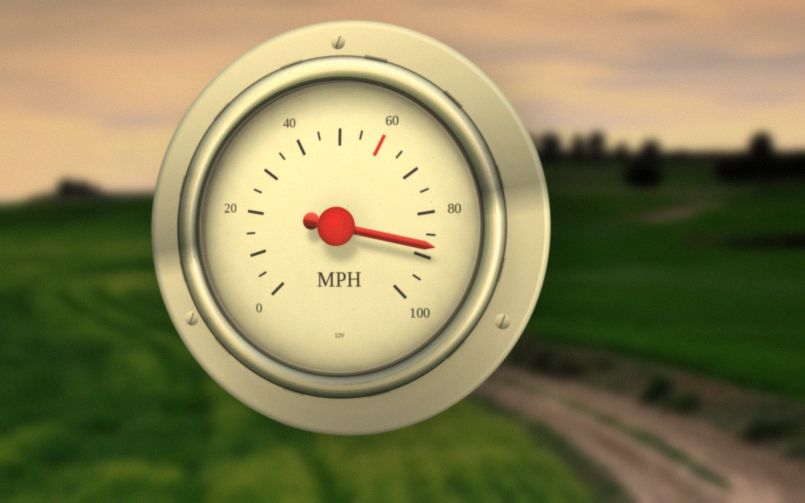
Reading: **87.5** mph
